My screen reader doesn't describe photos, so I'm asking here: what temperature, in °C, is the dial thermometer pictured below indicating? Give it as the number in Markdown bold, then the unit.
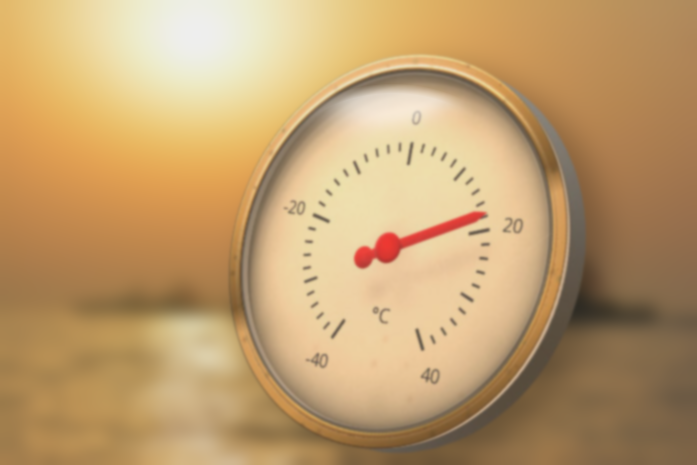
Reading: **18** °C
